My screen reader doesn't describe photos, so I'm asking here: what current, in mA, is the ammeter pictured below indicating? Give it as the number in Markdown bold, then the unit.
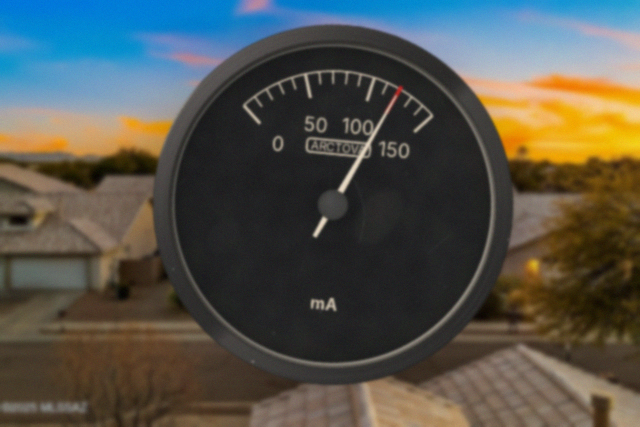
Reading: **120** mA
